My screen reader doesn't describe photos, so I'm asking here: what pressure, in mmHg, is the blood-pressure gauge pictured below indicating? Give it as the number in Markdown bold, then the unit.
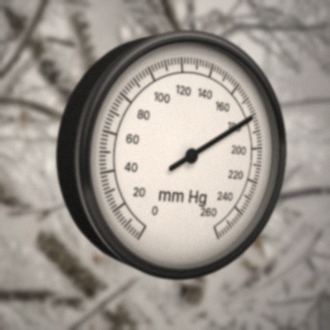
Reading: **180** mmHg
